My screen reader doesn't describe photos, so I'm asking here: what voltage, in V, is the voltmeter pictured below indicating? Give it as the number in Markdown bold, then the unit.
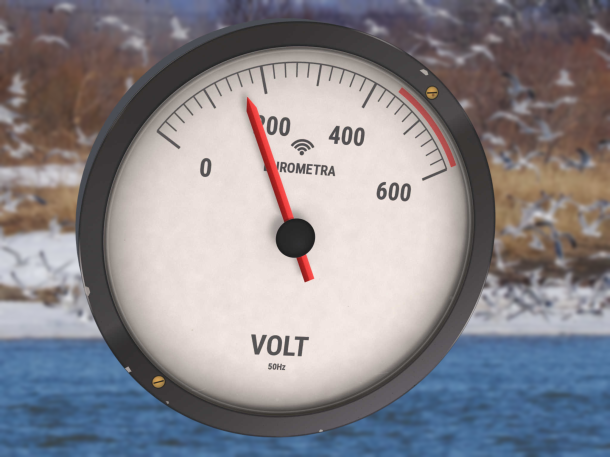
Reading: **160** V
